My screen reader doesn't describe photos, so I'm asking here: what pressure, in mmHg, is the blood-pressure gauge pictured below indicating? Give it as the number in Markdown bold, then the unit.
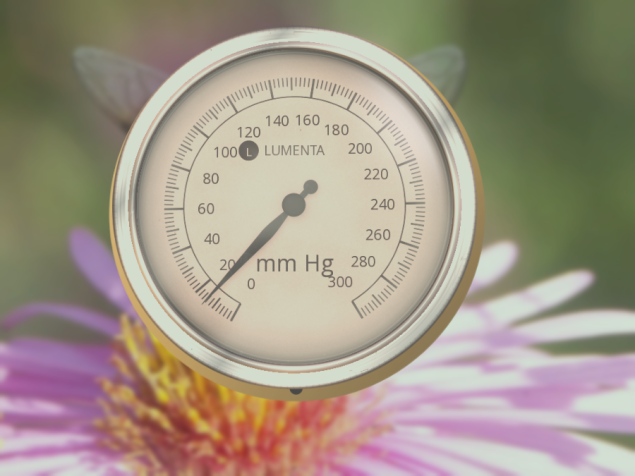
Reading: **14** mmHg
